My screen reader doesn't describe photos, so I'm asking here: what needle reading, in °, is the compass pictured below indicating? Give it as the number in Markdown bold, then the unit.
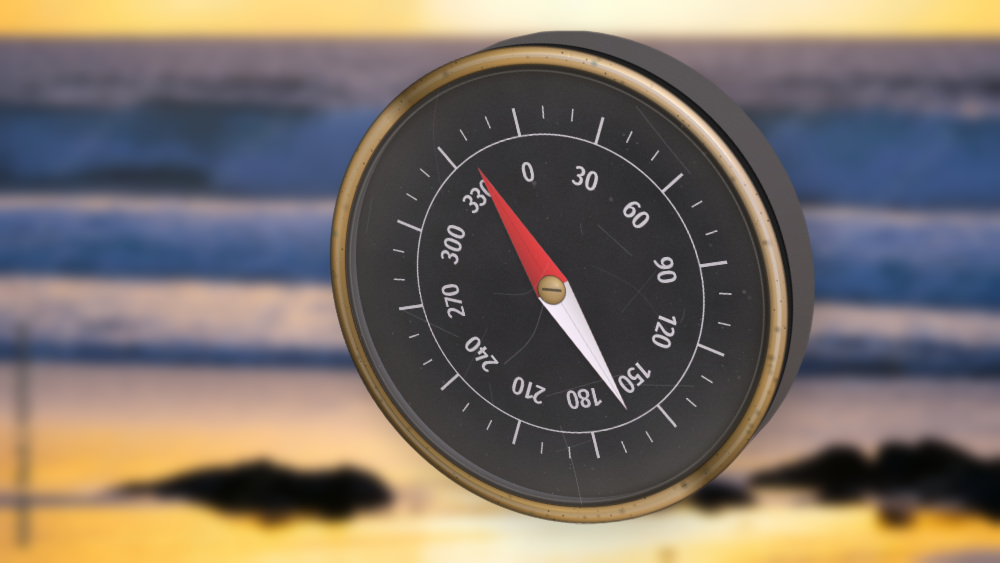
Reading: **340** °
